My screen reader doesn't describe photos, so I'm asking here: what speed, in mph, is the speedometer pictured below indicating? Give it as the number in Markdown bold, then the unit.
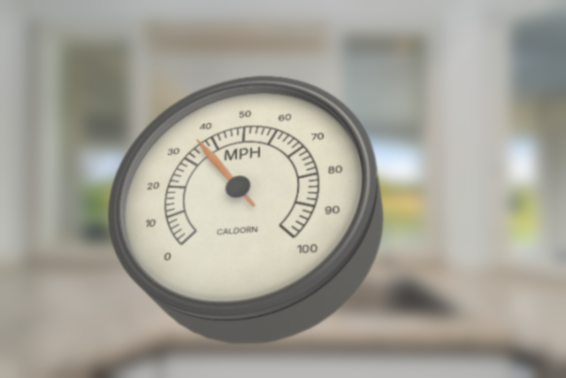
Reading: **36** mph
